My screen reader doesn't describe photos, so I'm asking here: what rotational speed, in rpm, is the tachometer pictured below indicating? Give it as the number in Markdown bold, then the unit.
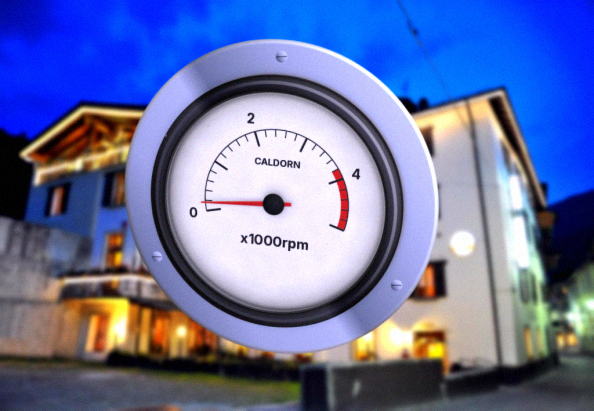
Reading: **200** rpm
